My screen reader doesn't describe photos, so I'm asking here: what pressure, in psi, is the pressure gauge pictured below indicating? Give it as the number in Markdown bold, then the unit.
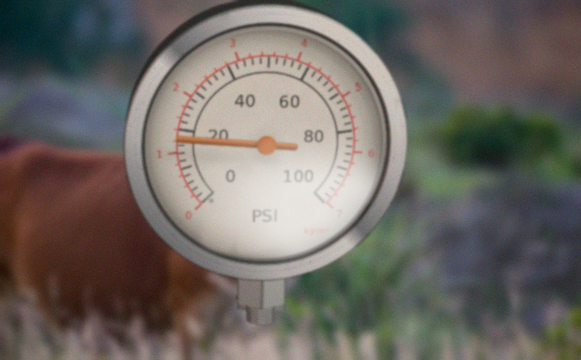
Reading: **18** psi
